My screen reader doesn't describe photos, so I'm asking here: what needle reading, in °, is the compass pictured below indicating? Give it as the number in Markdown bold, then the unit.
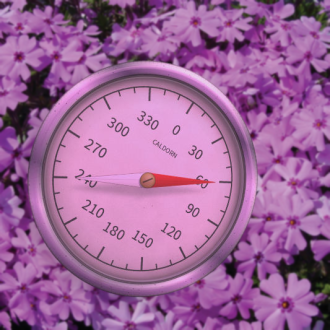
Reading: **60** °
